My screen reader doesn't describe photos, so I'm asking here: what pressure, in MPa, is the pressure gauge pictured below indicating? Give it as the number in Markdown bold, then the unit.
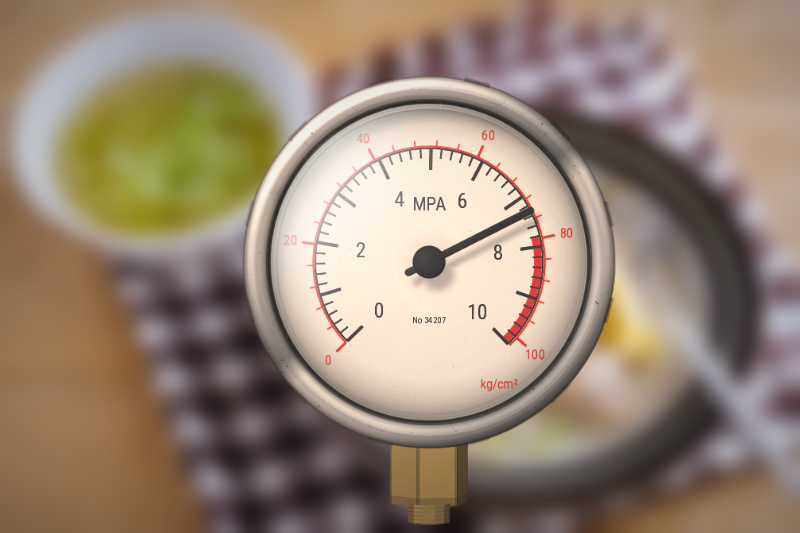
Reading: **7.3** MPa
